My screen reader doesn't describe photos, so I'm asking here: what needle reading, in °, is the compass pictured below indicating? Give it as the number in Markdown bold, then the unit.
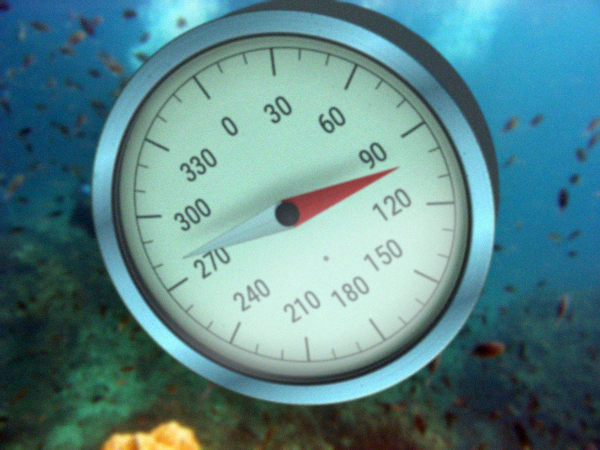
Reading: **100** °
